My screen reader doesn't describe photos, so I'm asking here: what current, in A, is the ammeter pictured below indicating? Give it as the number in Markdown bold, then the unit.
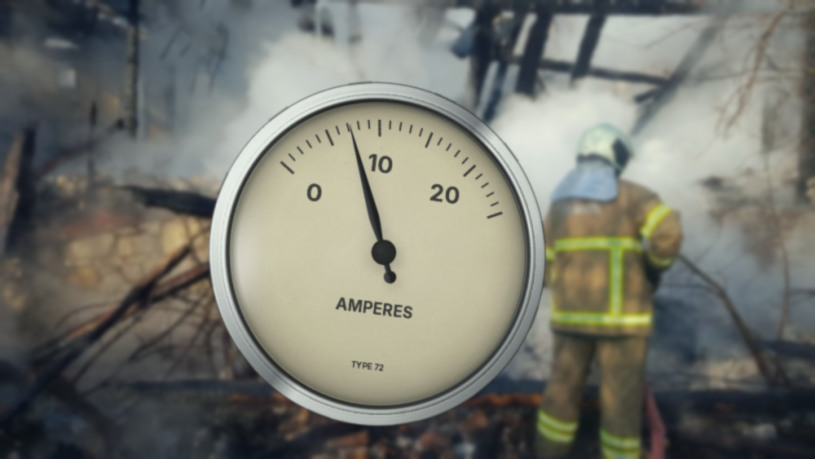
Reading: **7** A
